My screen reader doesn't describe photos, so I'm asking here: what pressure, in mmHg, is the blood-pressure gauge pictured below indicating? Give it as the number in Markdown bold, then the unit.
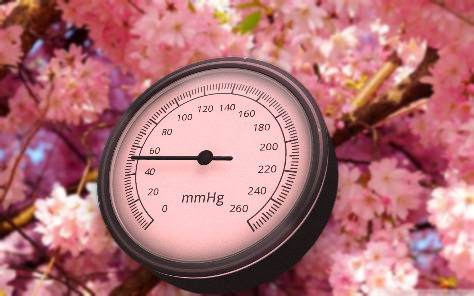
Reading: **50** mmHg
